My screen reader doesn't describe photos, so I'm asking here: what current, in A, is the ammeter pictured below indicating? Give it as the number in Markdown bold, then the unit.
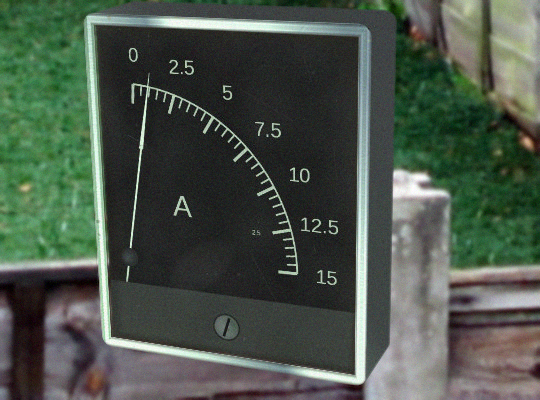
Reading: **1** A
